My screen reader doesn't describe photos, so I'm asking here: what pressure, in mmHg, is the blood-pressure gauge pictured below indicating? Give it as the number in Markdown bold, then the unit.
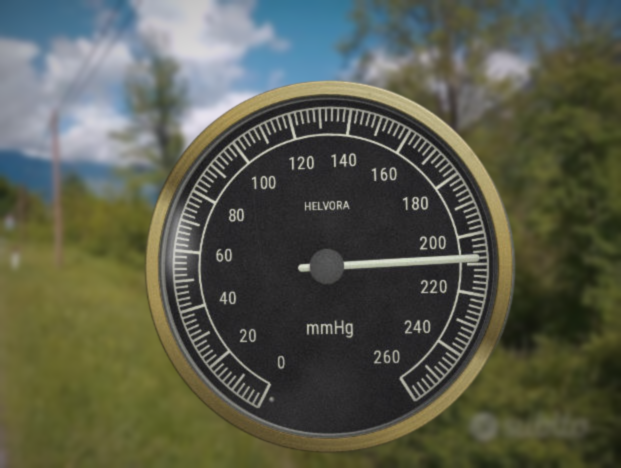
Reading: **208** mmHg
